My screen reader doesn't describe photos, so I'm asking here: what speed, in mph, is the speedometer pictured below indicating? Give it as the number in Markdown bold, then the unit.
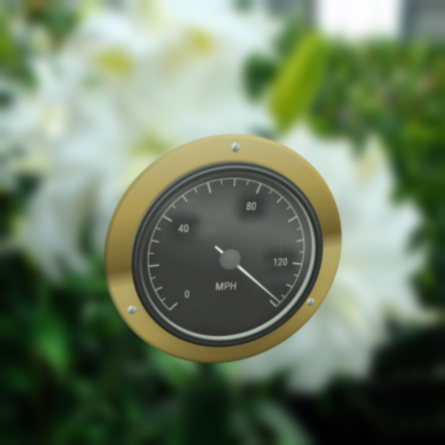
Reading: **137.5** mph
